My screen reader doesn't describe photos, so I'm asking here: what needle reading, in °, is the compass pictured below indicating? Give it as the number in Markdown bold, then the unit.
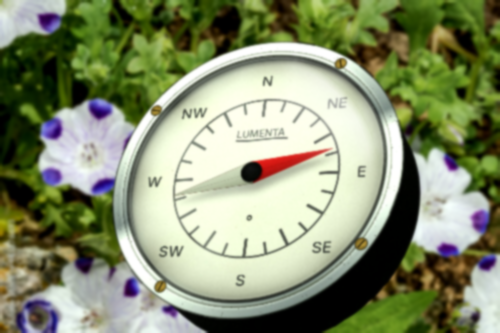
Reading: **75** °
